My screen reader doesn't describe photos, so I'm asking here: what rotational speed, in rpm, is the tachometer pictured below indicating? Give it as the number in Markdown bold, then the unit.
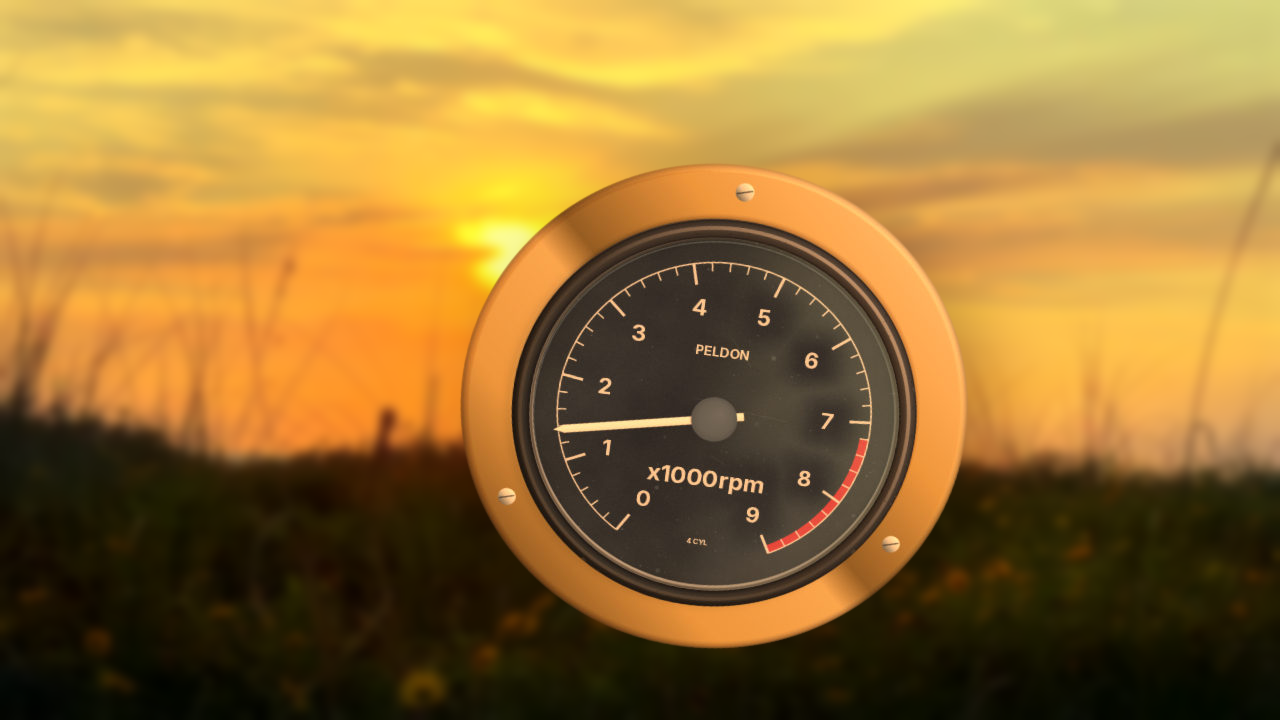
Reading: **1400** rpm
